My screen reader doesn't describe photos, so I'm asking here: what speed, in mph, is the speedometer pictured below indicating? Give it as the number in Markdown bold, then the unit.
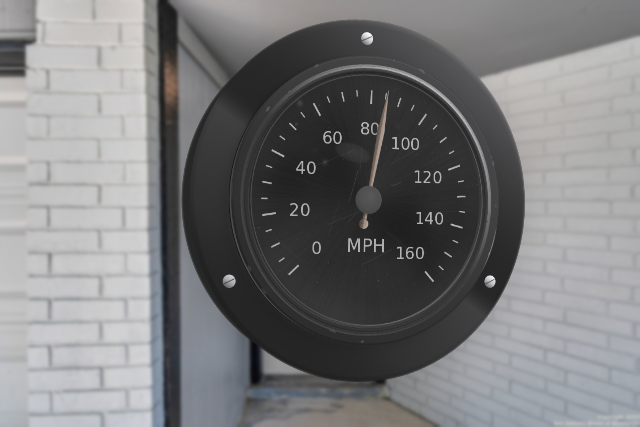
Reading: **85** mph
